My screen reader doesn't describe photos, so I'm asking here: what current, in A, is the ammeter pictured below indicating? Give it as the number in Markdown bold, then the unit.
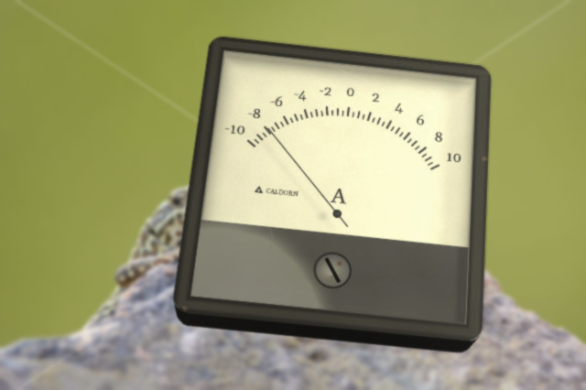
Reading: **-8** A
